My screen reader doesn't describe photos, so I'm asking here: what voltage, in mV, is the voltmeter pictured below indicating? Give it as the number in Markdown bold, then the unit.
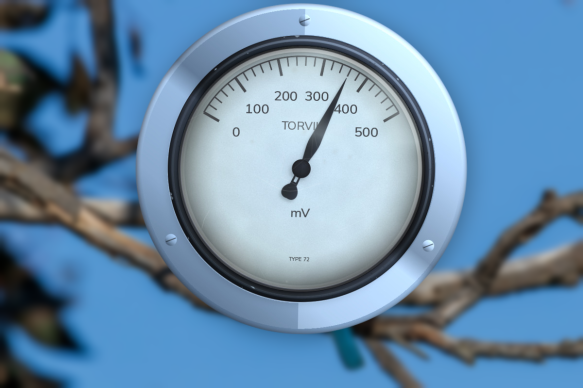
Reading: **360** mV
